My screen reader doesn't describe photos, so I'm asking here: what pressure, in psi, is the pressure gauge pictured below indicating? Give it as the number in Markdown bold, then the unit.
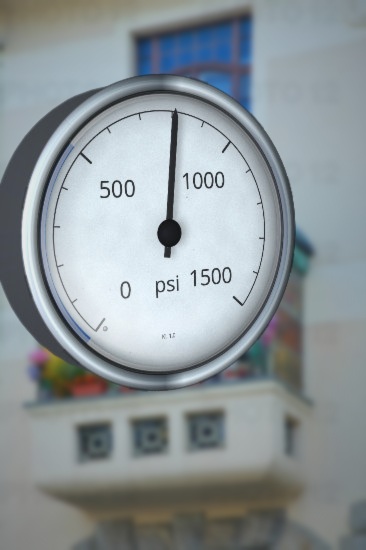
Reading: **800** psi
